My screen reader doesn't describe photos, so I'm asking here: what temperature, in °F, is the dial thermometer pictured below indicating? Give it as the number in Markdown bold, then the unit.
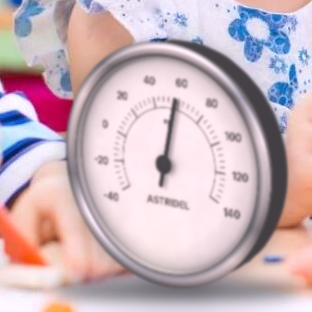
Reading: **60** °F
